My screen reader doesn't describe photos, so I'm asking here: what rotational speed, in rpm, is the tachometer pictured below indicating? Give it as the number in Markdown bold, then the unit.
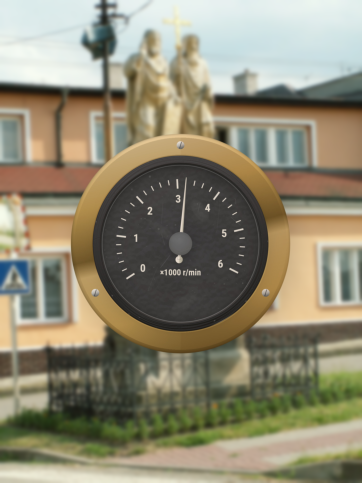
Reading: **3200** rpm
